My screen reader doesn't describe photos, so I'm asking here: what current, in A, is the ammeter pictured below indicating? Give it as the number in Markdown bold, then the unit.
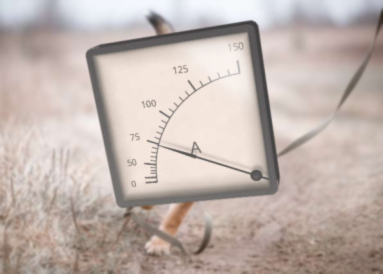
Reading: **75** A
